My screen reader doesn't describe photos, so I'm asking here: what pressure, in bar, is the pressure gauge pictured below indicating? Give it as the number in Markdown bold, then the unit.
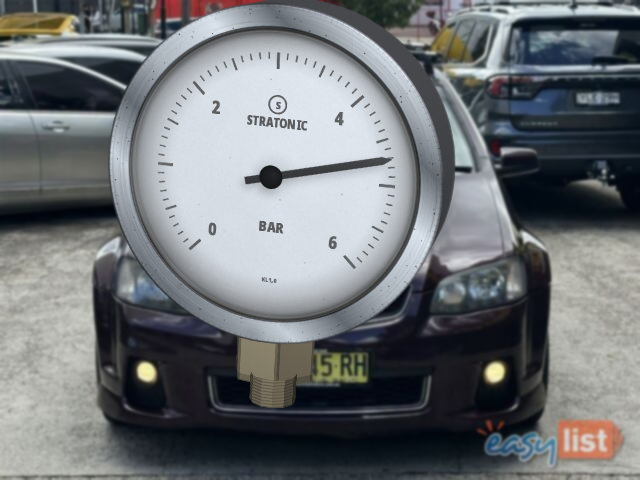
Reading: **4.7** bar
